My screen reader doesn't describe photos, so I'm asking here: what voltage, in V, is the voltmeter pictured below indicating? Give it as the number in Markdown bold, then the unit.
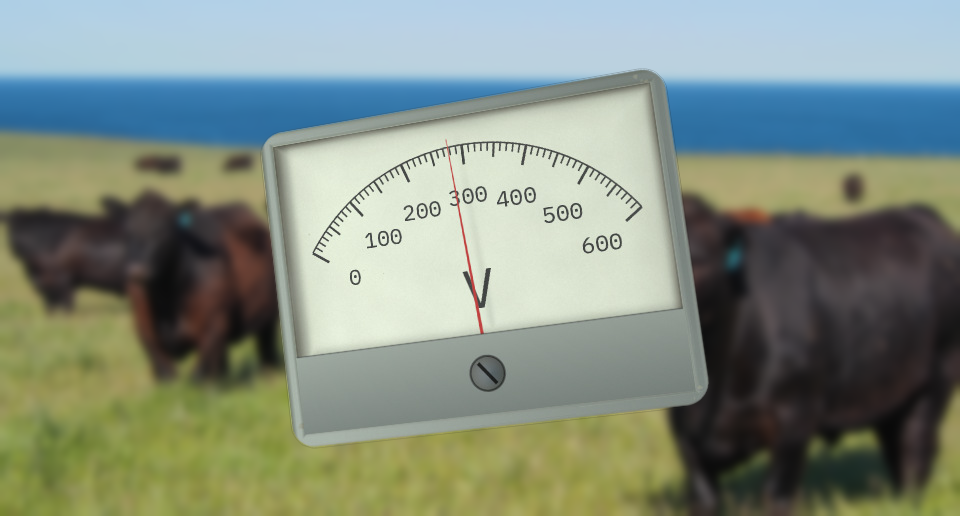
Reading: **280** V
